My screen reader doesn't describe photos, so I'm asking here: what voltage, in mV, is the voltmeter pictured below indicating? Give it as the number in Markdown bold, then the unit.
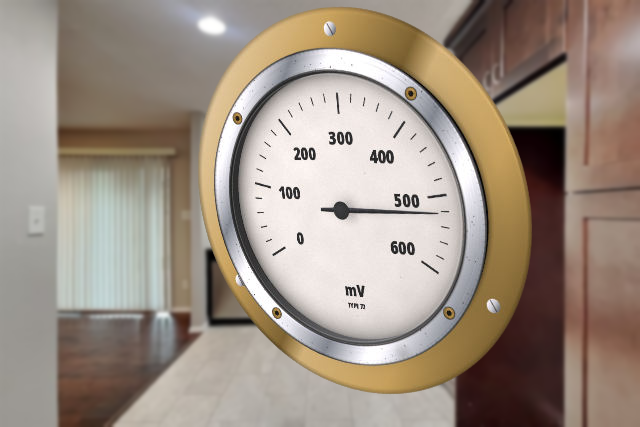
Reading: **520** mV
